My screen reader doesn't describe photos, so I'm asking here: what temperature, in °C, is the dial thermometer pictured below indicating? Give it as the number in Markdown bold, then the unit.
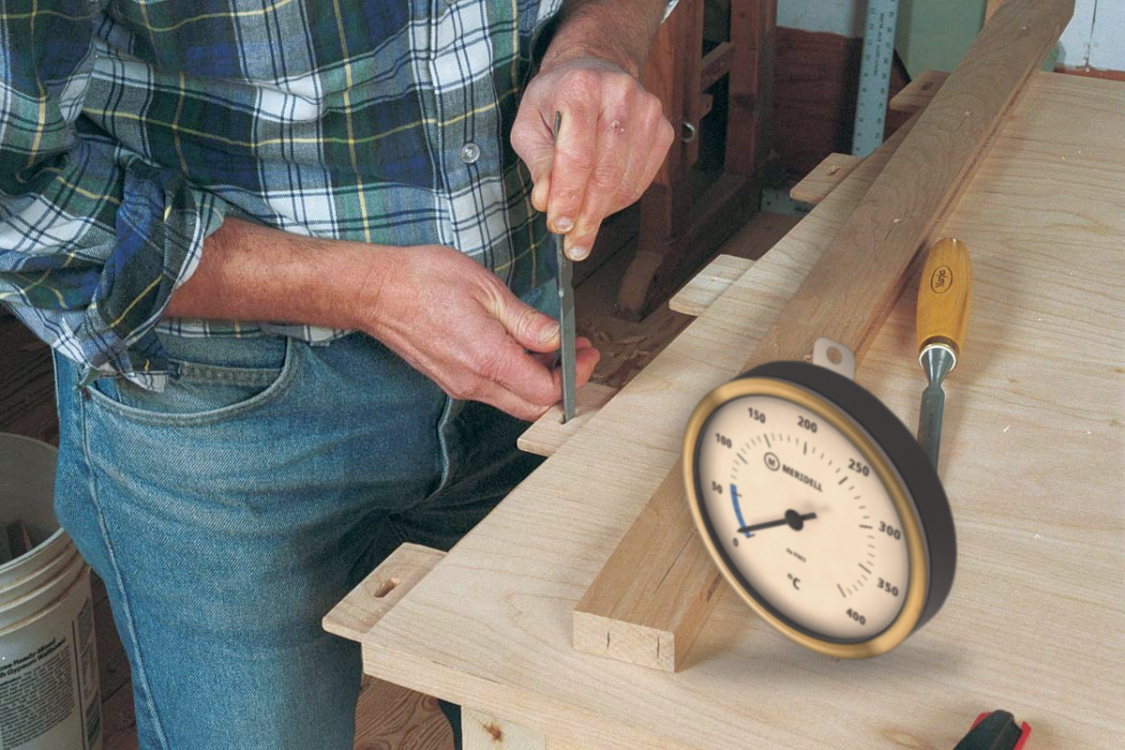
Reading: **10** °C
